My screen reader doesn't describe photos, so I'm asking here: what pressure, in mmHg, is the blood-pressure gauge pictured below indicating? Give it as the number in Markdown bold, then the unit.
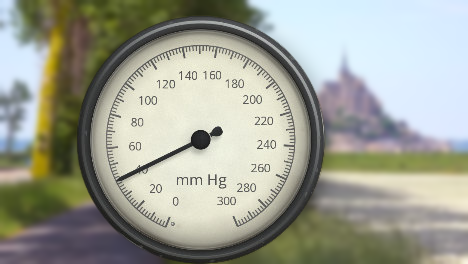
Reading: **40** mmHg
